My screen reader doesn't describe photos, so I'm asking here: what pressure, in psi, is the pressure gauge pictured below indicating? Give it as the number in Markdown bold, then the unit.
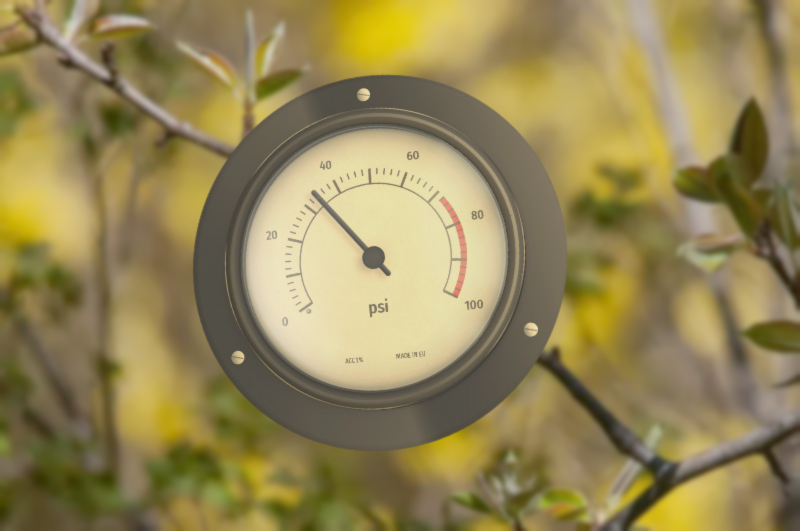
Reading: **34** psi
